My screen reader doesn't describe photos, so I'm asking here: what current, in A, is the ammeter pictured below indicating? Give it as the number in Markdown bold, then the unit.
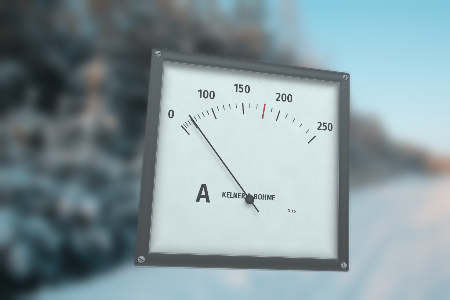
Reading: **50** A
